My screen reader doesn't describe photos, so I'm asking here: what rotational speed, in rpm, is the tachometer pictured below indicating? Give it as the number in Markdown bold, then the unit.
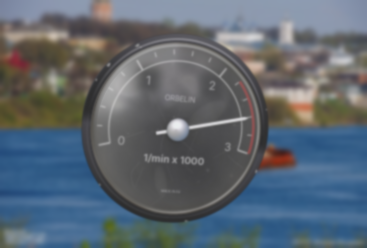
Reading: **2600** rpm
